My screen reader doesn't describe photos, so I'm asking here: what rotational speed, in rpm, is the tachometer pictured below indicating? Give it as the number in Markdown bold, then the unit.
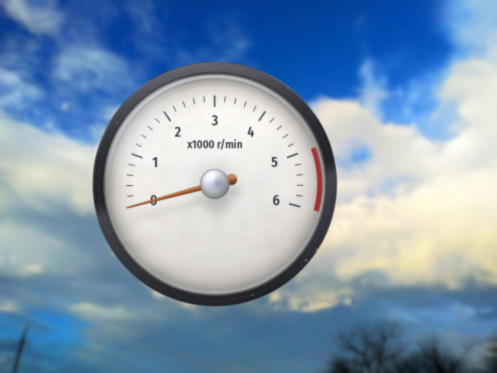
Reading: **0** rpm
